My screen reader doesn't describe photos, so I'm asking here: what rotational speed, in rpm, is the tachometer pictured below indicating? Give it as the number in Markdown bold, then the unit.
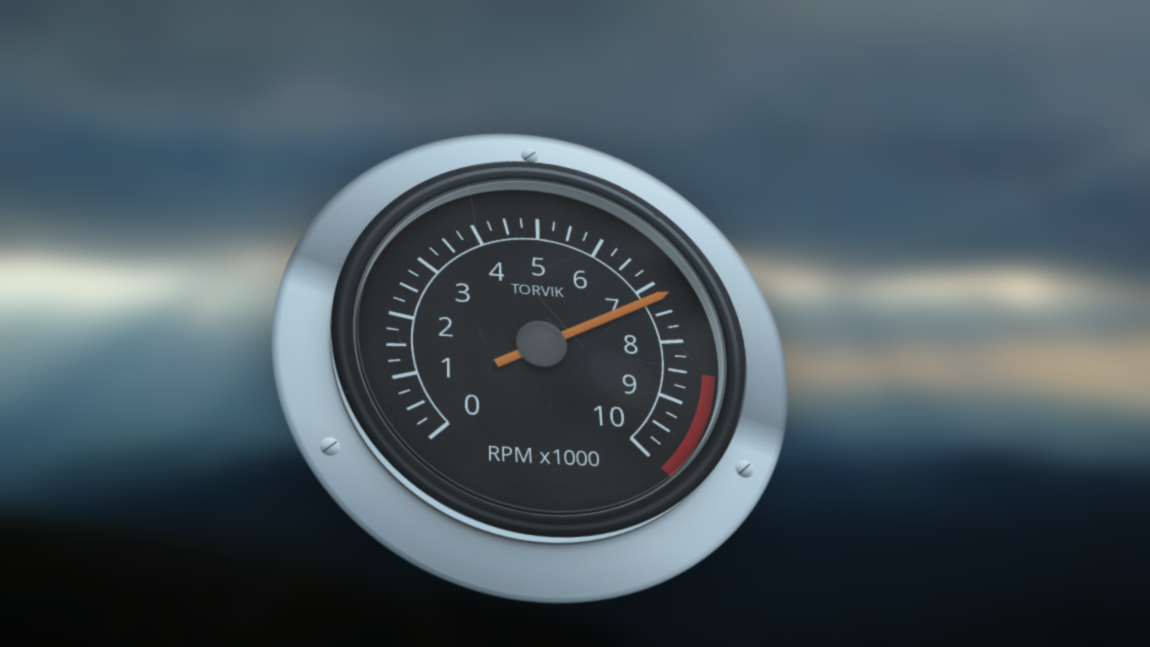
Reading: **7250** rpm
